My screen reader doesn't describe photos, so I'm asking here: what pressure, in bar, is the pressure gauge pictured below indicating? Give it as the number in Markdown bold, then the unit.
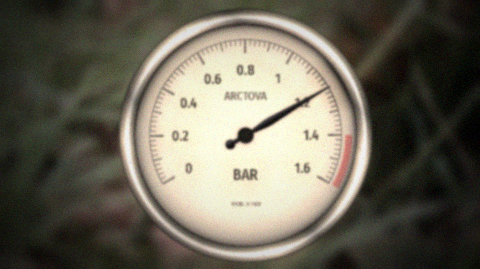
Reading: **1.2** bar
